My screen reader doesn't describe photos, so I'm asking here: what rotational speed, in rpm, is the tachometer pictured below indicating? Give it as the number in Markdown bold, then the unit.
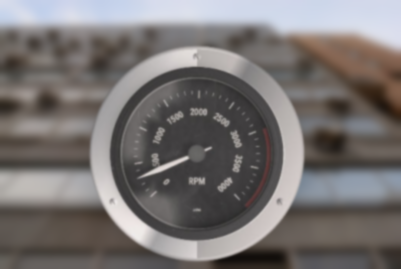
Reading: **300** rpm
